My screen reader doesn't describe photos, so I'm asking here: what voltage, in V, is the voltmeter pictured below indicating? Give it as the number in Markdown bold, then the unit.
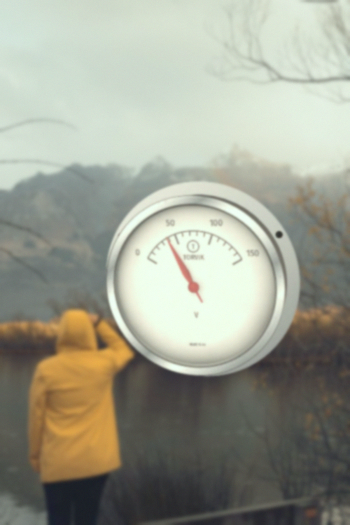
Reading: **40** V
